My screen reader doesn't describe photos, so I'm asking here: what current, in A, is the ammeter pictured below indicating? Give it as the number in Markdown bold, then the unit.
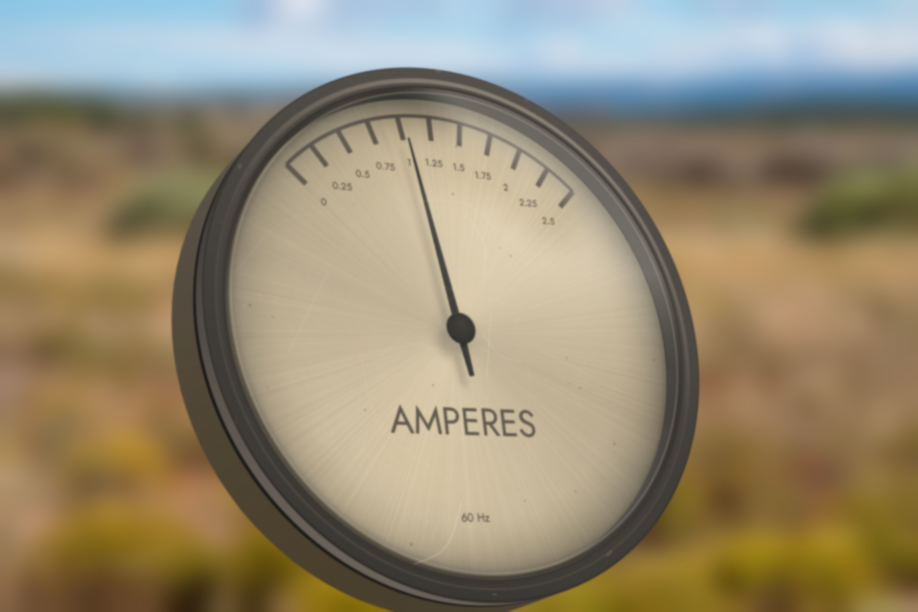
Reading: **1** A
